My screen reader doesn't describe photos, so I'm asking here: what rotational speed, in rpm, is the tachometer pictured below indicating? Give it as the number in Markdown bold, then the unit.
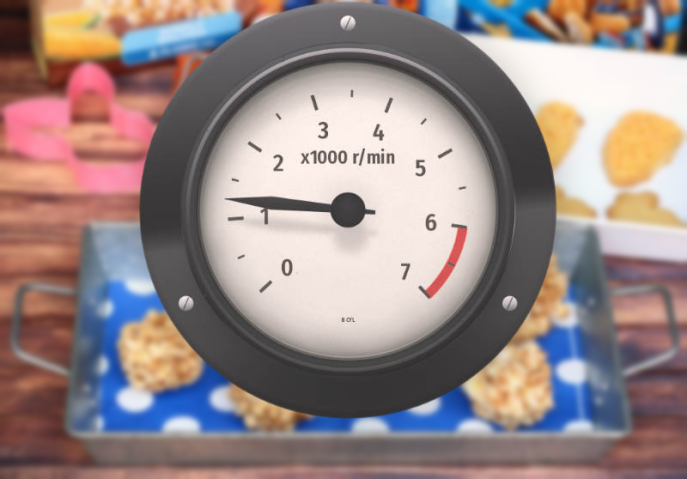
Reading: **1250** rpm
